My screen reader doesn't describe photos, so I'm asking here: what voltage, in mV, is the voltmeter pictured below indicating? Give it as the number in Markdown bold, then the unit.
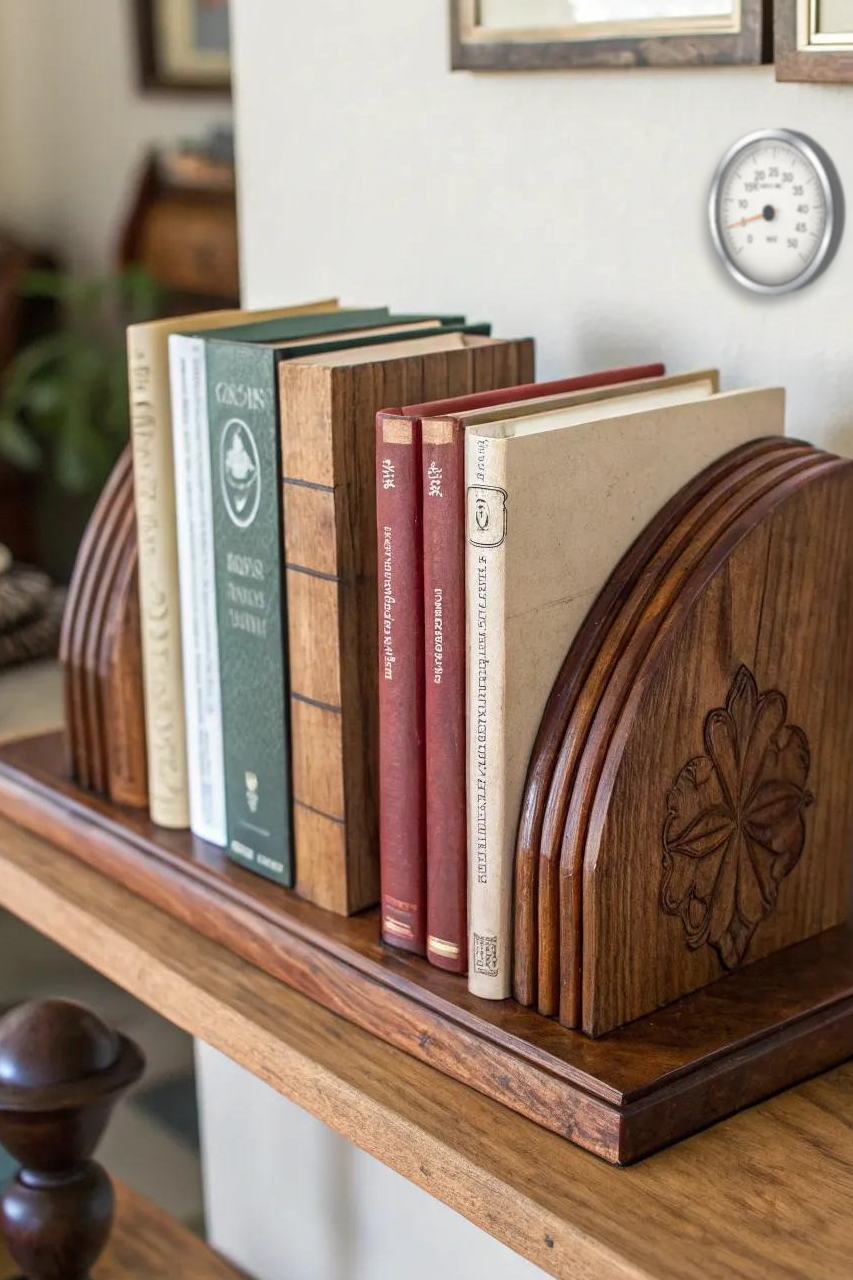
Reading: **5** mV
